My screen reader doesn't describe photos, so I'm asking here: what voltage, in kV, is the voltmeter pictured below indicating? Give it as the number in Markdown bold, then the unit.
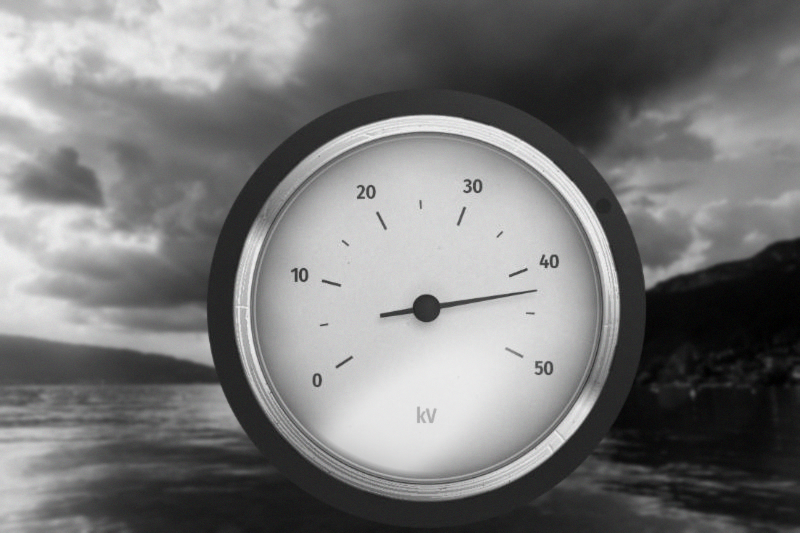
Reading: **42.5** kV
